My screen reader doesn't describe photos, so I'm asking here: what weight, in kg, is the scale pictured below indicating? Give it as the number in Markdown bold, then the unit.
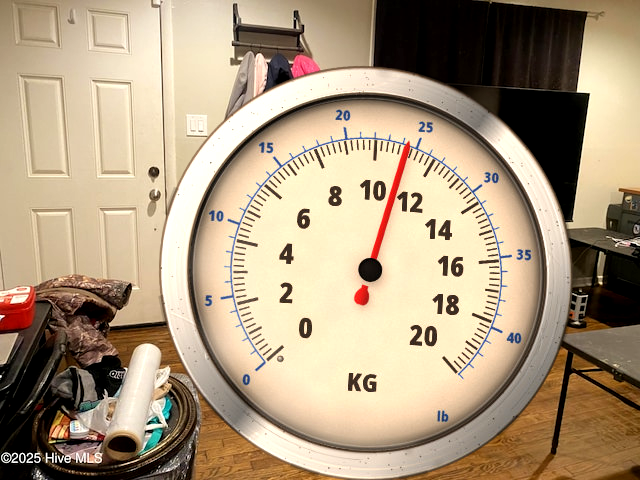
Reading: **11** kg
